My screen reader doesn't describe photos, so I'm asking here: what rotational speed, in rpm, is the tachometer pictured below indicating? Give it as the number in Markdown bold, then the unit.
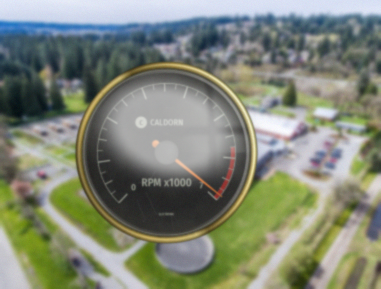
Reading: **6875** rpm
